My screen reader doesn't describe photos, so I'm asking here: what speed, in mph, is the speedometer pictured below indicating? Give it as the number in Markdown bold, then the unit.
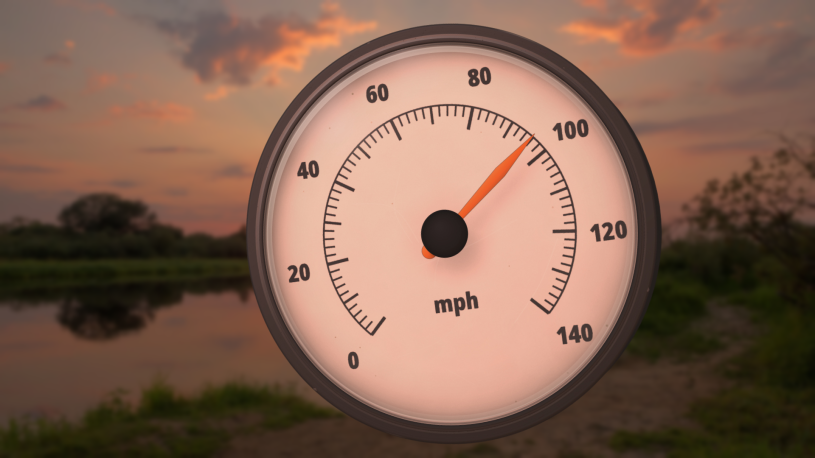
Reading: **96** mph
